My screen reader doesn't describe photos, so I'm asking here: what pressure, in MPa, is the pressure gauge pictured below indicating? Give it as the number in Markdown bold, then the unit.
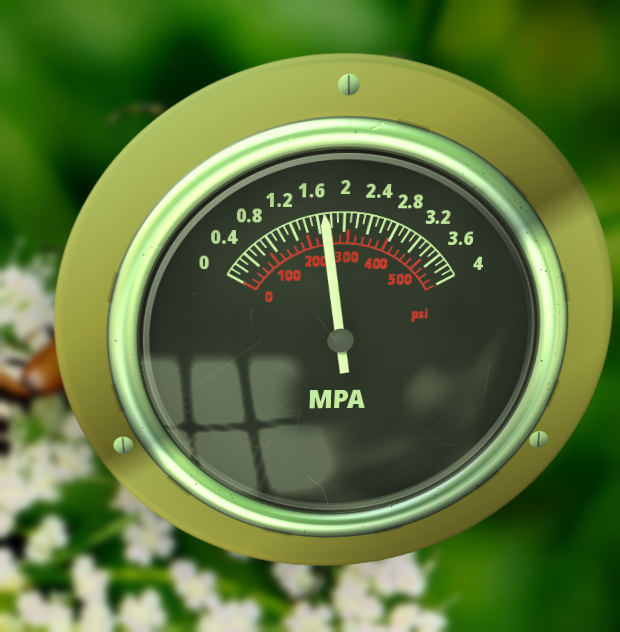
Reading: **1.7** MPa
